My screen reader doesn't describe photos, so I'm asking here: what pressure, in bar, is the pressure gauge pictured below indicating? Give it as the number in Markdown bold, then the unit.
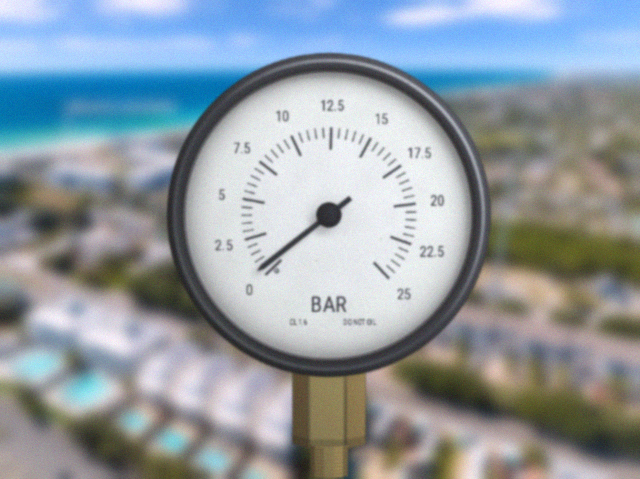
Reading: **0.5** bar
